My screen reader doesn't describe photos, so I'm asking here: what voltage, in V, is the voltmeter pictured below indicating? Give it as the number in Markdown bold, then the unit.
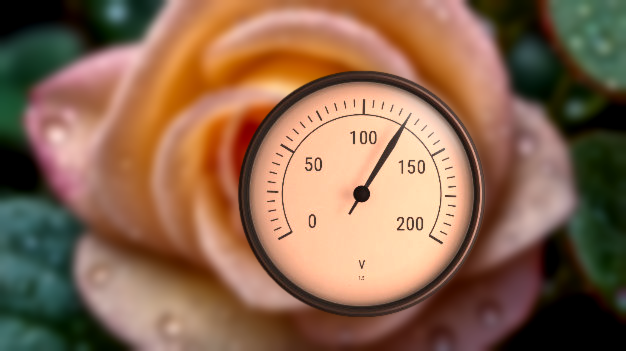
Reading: **125** V
